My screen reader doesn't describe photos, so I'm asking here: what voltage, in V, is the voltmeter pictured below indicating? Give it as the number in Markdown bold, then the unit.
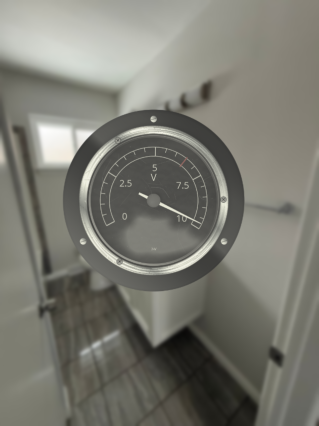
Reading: **9.75** V
